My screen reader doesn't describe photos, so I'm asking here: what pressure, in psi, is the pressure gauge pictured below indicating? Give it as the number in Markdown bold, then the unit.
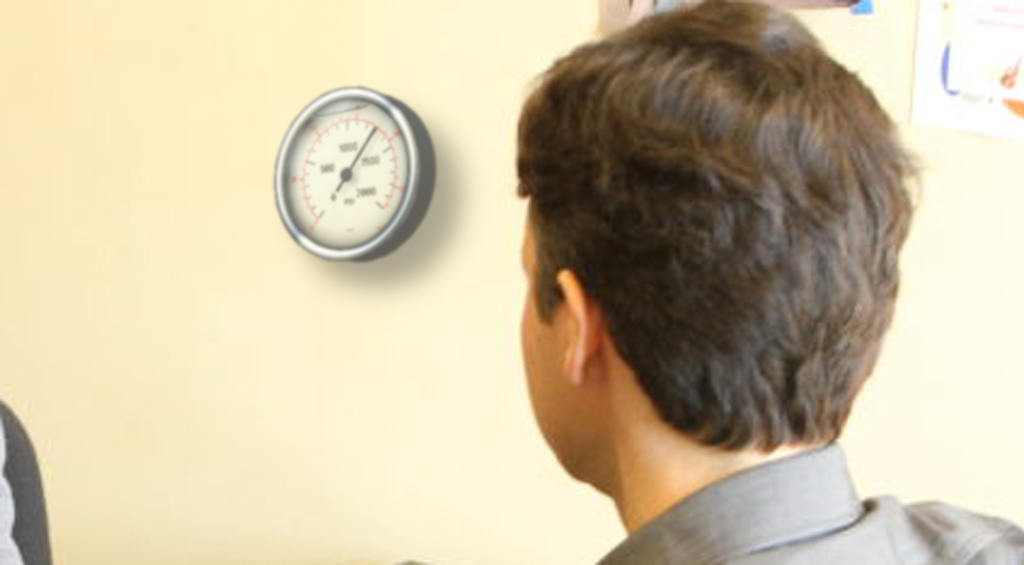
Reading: **1300** psi
